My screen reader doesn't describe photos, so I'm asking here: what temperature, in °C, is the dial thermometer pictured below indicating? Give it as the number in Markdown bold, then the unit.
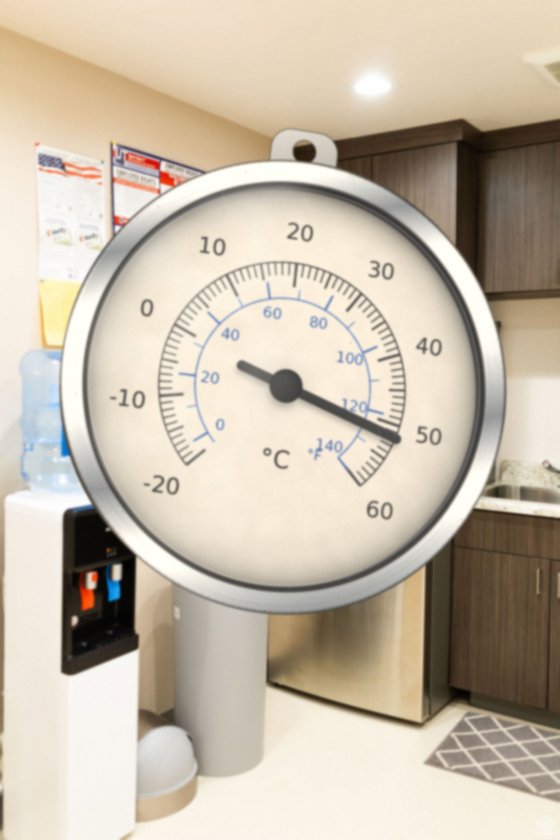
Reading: **52** °C
